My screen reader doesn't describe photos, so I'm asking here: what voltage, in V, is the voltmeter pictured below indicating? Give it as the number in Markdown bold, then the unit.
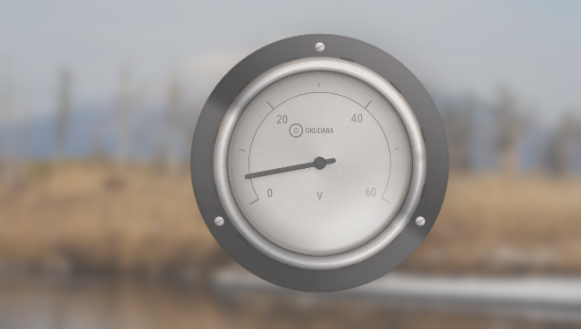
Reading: **5** V
